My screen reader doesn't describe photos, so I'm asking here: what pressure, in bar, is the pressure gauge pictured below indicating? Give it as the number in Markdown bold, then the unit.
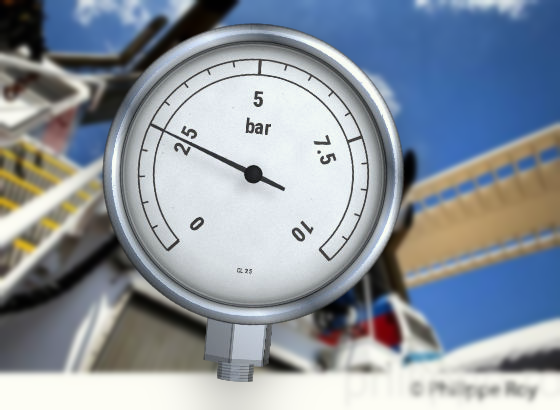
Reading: **2.5** bar
